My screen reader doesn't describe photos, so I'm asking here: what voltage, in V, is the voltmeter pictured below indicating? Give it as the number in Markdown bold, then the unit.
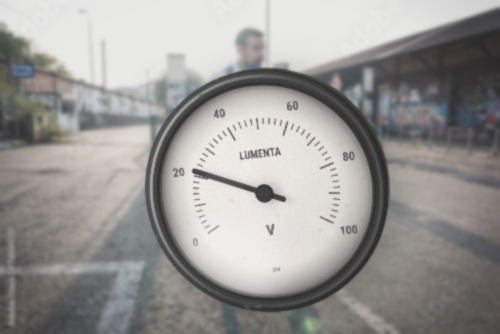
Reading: **22** V
